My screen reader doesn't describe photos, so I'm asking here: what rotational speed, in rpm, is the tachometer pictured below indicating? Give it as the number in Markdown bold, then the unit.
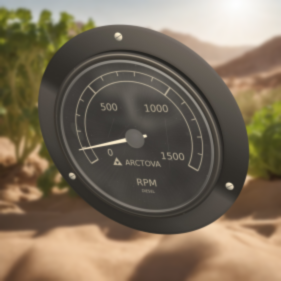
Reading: **100** rpm
